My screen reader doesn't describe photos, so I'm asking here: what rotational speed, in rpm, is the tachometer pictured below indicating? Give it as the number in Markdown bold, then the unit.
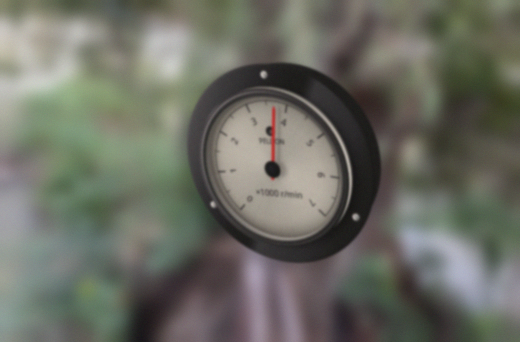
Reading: **3750** rpm
